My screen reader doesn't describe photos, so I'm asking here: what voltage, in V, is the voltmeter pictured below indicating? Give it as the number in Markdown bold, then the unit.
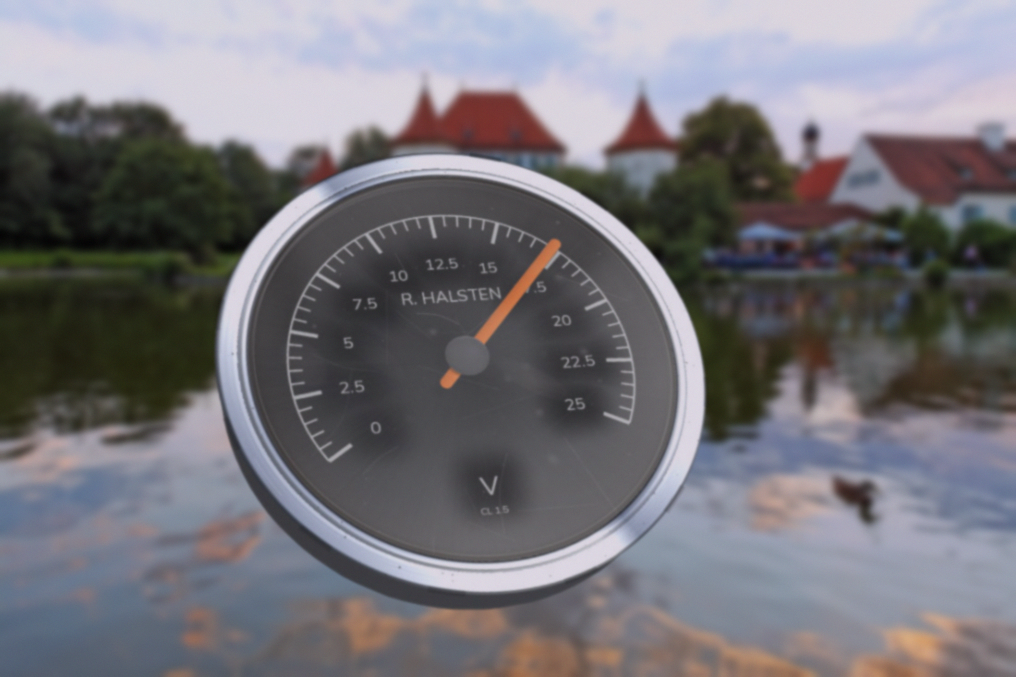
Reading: **17.25** V
